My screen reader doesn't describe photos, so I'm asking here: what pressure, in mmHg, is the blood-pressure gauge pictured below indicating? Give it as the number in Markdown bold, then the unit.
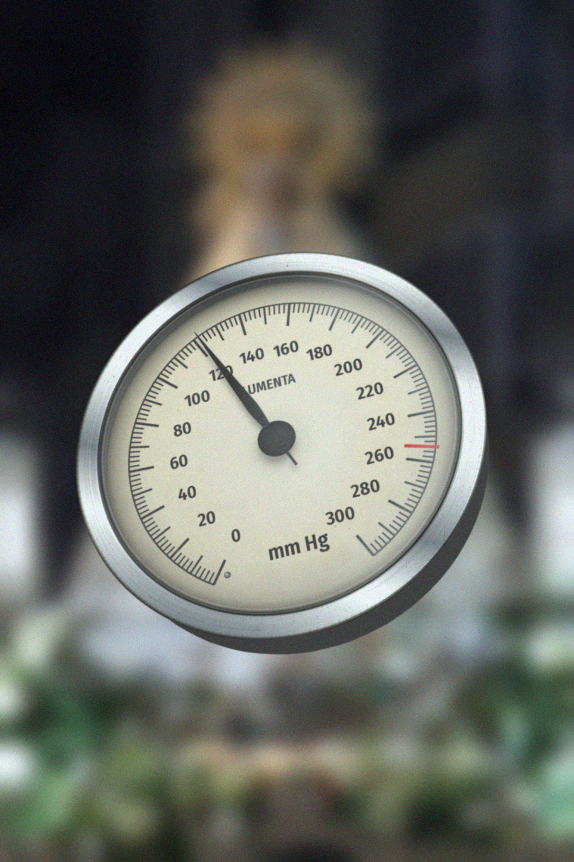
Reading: **122** mmHg
